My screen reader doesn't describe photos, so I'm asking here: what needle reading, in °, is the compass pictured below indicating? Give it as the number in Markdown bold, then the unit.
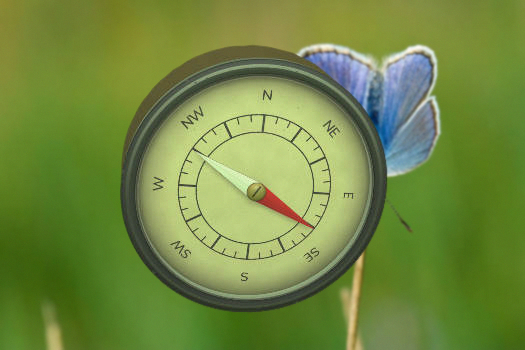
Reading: **120** °
